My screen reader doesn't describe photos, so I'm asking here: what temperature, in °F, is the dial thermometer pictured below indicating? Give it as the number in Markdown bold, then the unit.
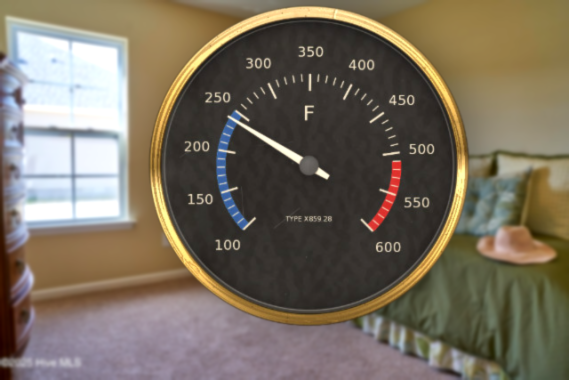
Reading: **240** °F
